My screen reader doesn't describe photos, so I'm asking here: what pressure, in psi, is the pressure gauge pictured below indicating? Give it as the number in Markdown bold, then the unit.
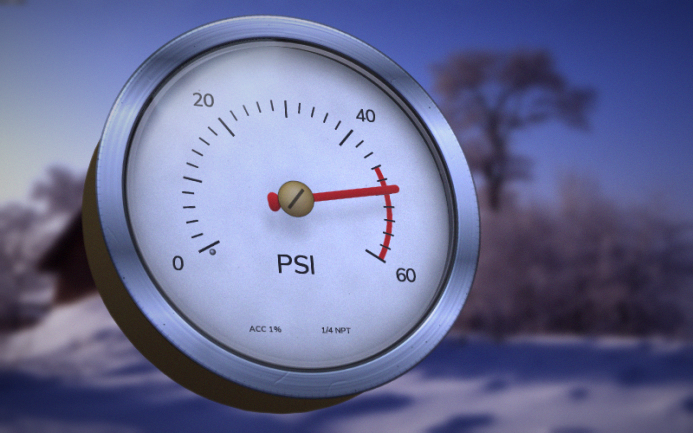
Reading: **50** psi
